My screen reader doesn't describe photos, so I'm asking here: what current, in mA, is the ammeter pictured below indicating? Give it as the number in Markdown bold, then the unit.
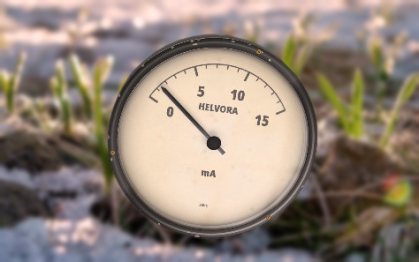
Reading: **1.5** mA
